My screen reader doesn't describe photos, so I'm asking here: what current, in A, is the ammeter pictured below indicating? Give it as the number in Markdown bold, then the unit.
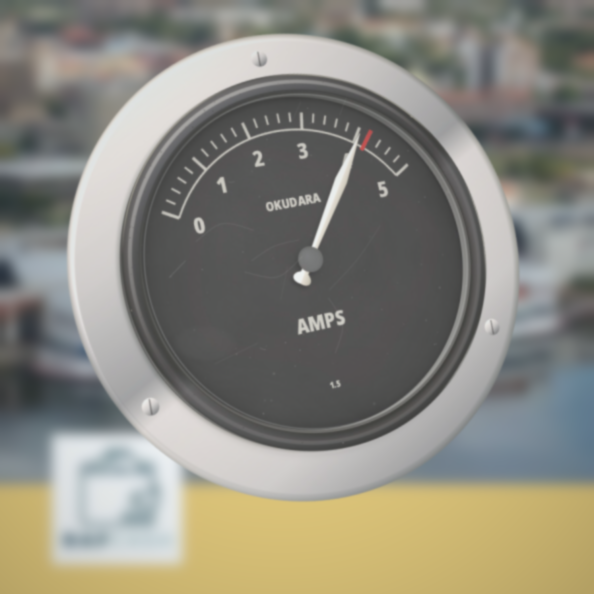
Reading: **4** A
